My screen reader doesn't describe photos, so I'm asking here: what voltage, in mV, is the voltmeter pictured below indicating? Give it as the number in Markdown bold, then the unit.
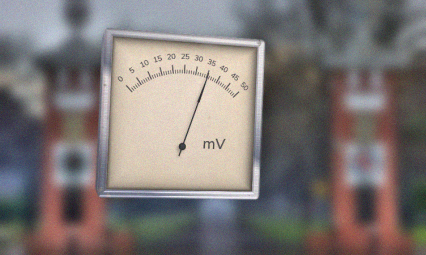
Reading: **35** mV
